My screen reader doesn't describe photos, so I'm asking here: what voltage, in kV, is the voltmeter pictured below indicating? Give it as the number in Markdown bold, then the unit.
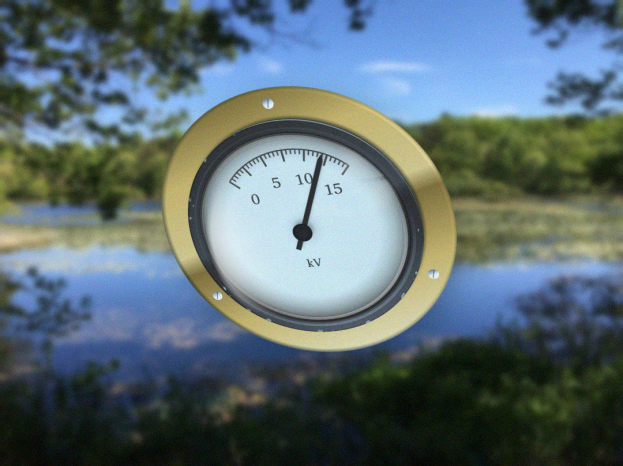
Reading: **12** kV
